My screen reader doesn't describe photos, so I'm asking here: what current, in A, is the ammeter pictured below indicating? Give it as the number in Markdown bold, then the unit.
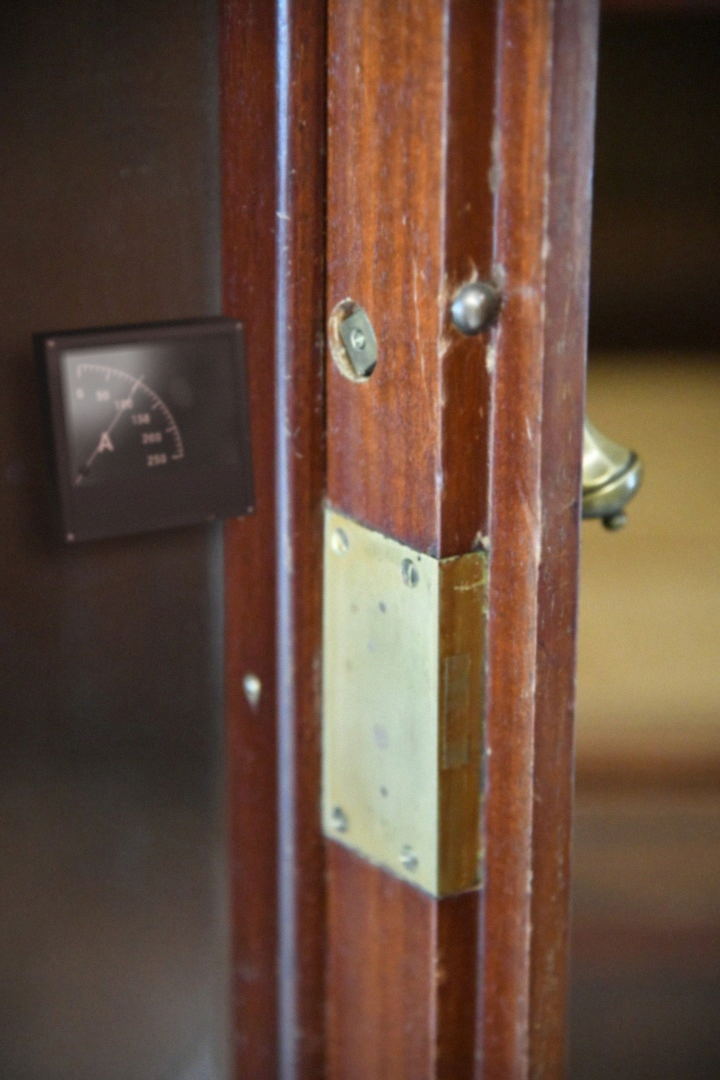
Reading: **100** A
